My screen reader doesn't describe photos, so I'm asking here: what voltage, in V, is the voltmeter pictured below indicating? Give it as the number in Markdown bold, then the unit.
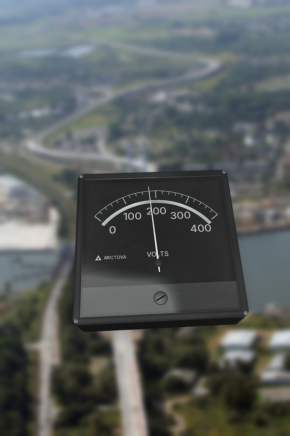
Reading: **180** V
